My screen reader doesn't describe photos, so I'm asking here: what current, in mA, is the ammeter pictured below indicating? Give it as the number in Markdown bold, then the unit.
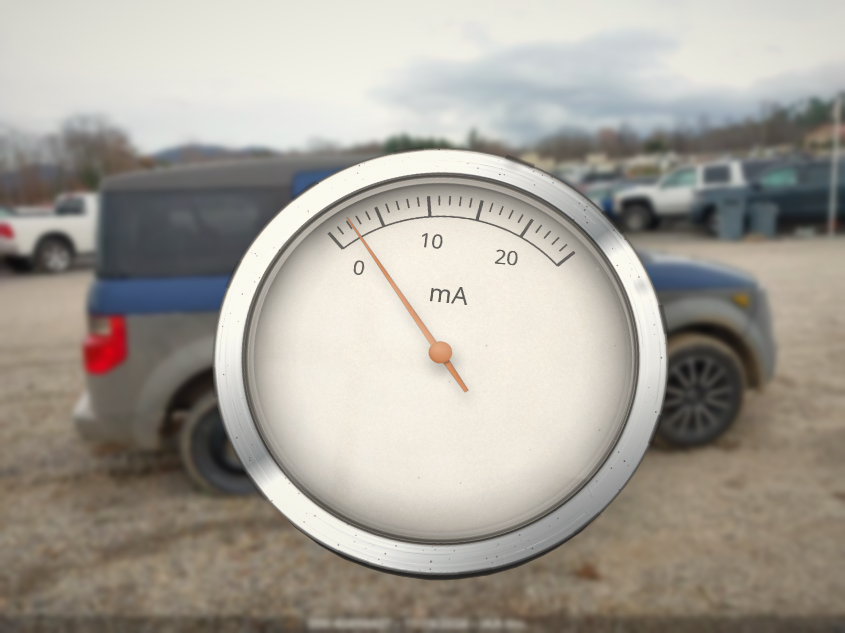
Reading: **2** mA
